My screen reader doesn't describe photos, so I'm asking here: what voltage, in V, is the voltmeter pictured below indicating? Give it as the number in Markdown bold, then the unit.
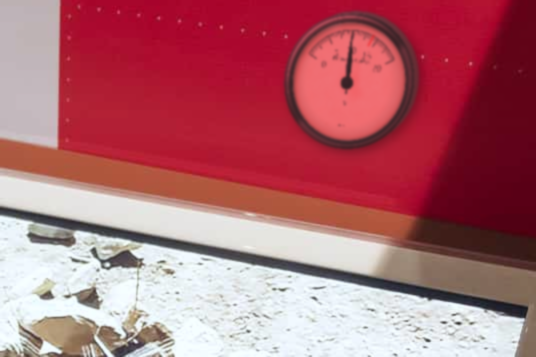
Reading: **10** V
